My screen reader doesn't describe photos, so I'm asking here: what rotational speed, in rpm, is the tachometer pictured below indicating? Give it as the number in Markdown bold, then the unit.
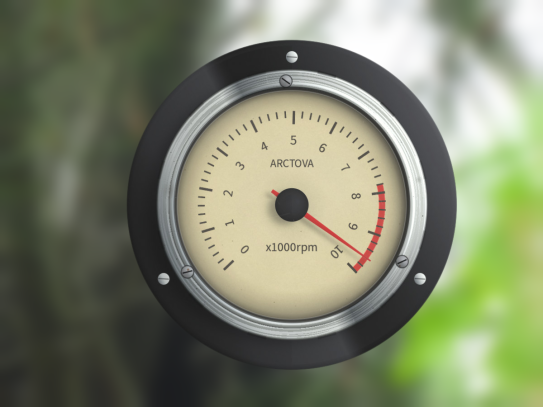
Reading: **9600** rpm
